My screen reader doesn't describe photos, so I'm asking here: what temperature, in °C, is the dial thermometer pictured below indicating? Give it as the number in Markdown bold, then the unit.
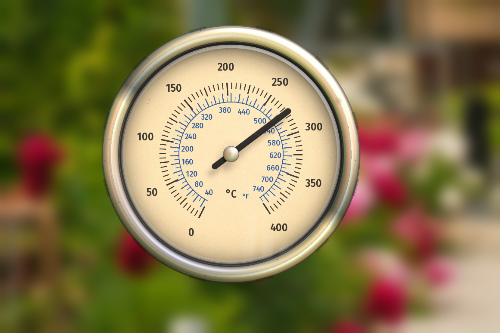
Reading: **275** °C
